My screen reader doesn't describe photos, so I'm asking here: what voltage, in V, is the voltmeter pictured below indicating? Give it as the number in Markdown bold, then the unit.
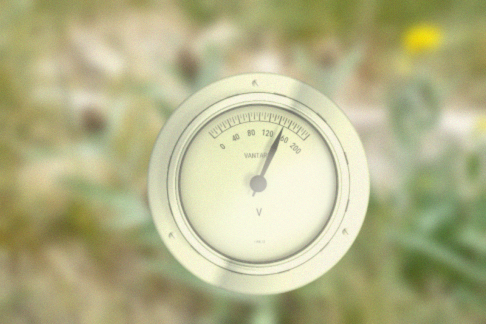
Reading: **150** V
